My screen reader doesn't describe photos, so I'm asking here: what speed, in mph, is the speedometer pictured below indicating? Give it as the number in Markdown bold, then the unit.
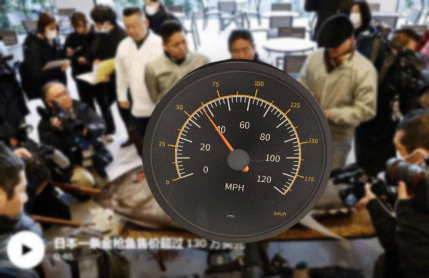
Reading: **38** mph
